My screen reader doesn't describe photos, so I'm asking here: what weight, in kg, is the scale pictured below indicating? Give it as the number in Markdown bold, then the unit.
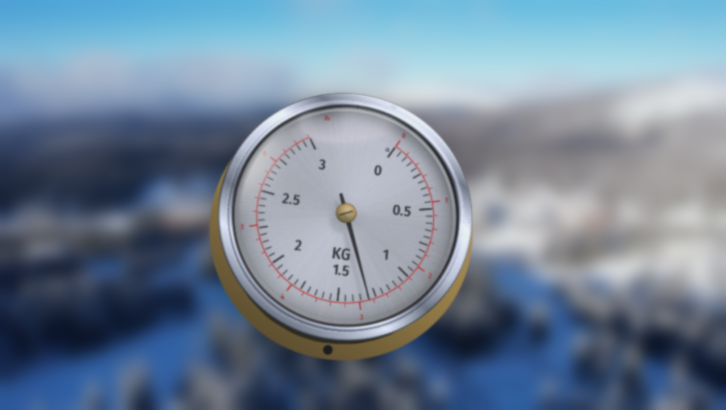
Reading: **1.3** kg
